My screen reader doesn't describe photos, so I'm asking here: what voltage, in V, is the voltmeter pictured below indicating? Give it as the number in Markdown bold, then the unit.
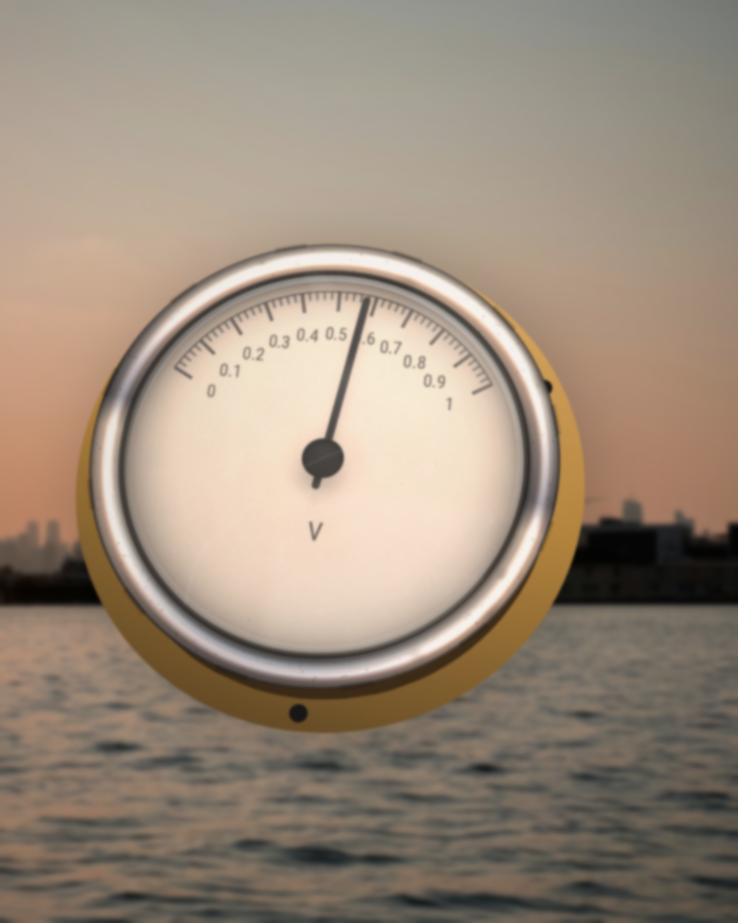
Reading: **0.58** V
